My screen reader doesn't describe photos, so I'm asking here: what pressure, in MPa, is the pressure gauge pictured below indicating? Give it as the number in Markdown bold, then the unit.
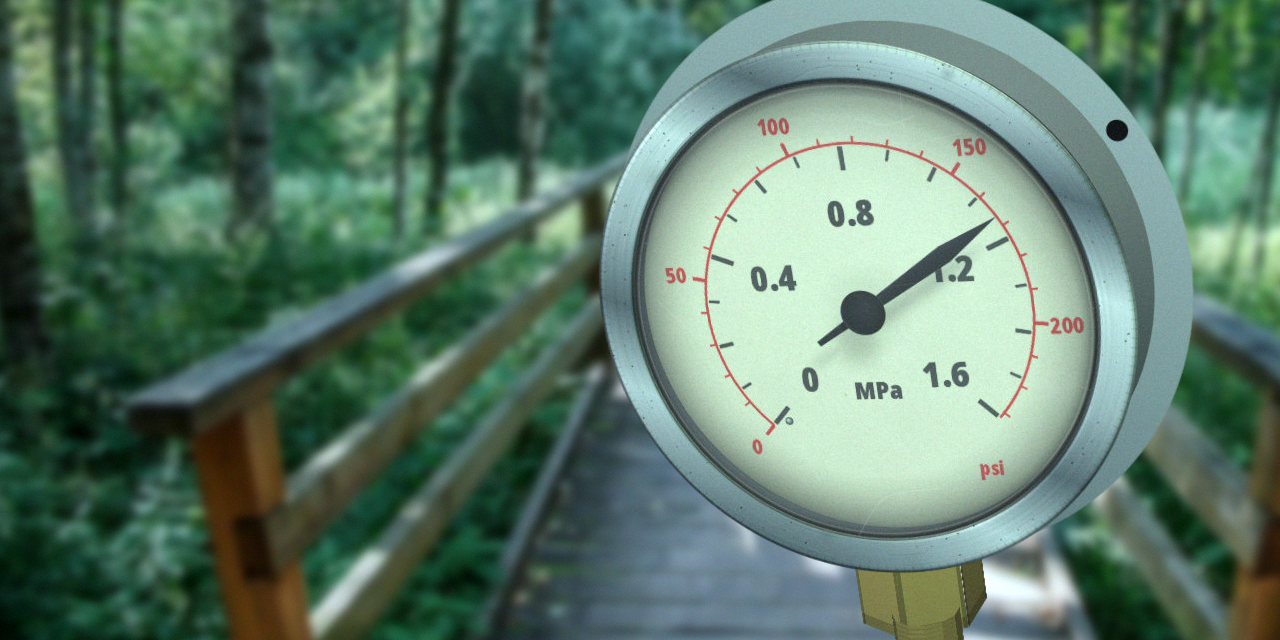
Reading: **1.15** MPa
